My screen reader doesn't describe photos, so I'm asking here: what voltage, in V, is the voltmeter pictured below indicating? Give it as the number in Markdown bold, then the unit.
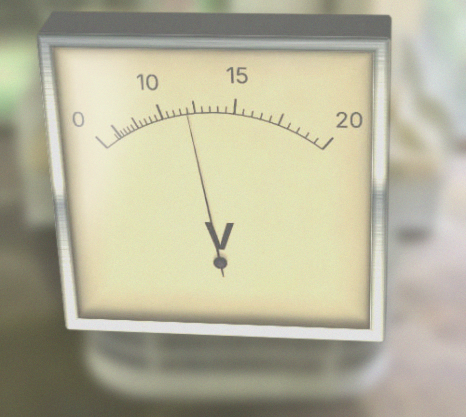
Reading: **12** V
